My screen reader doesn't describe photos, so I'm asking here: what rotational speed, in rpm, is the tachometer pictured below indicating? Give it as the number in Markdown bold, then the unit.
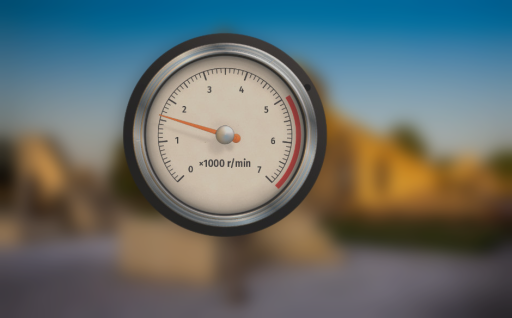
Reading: **1600** rpm
